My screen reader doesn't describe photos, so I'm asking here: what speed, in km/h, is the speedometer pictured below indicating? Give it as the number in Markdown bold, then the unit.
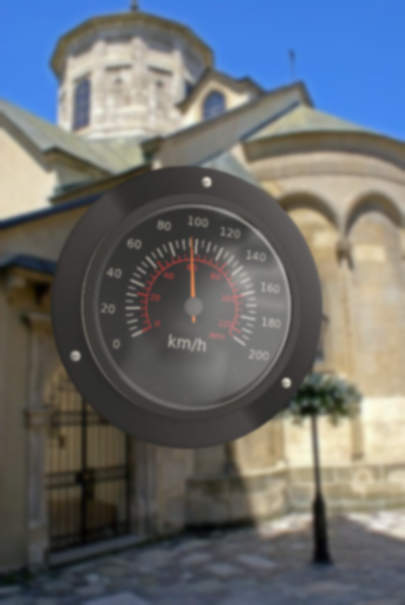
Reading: **95** km/h
